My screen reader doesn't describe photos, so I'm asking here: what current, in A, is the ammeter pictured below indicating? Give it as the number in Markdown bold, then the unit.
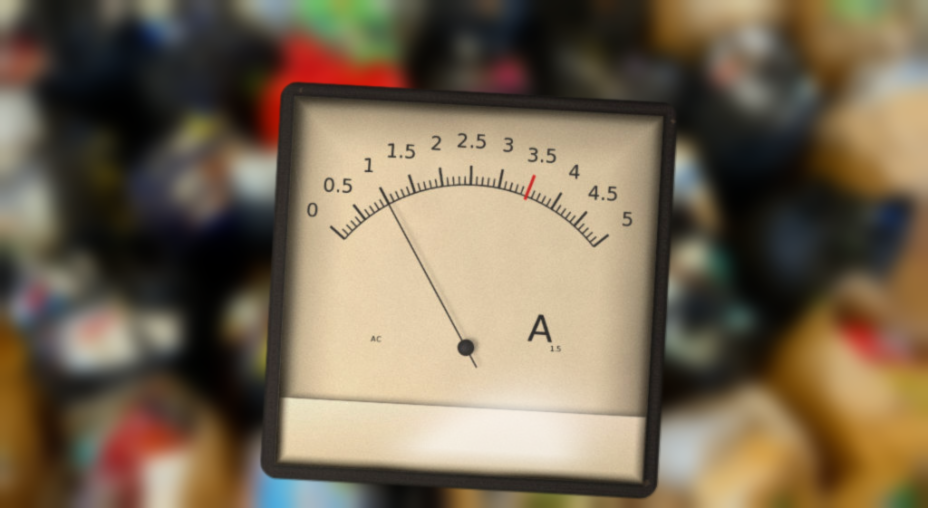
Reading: **1** A
